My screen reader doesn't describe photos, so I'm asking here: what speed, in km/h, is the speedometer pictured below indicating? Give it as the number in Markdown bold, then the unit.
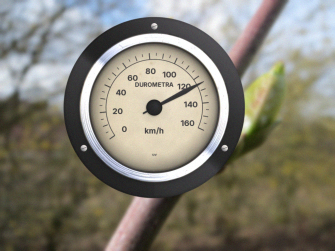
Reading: **125** km/h
